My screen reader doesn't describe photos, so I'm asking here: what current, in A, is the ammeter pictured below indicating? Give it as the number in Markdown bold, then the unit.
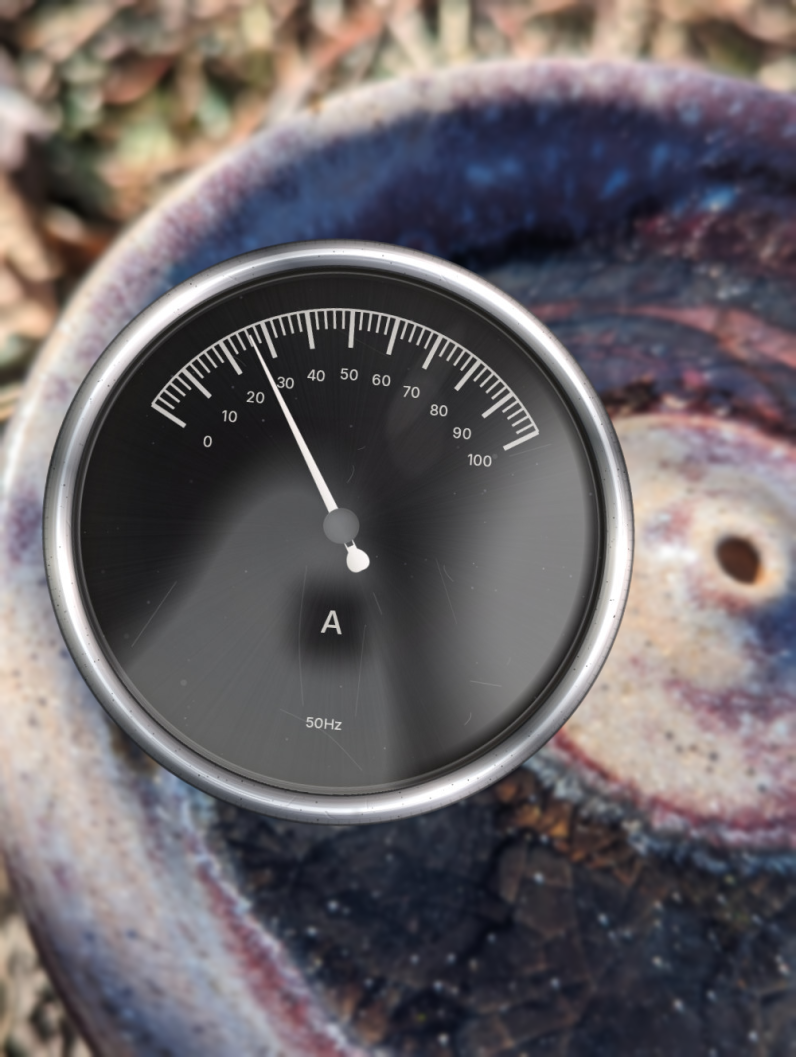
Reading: **26** A
